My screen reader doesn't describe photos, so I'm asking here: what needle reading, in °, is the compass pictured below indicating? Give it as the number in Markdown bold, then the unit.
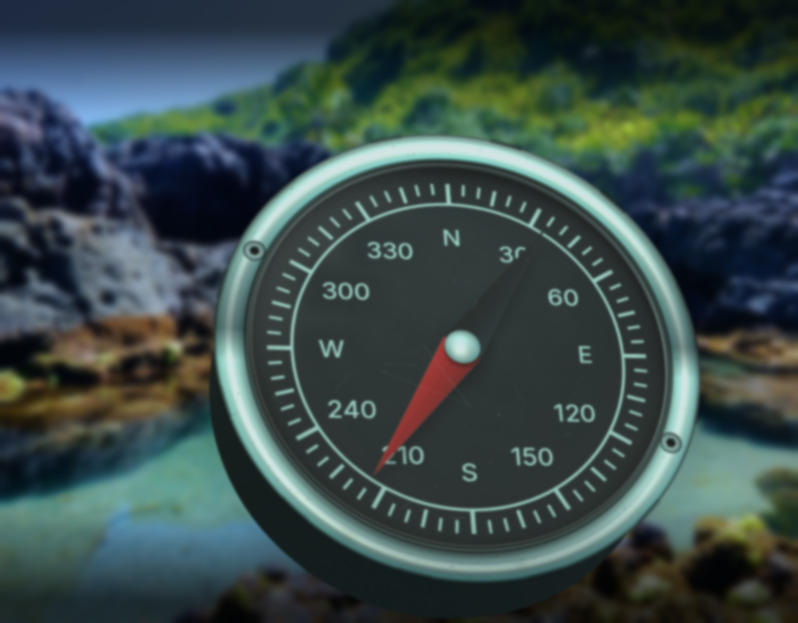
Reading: **215** °
